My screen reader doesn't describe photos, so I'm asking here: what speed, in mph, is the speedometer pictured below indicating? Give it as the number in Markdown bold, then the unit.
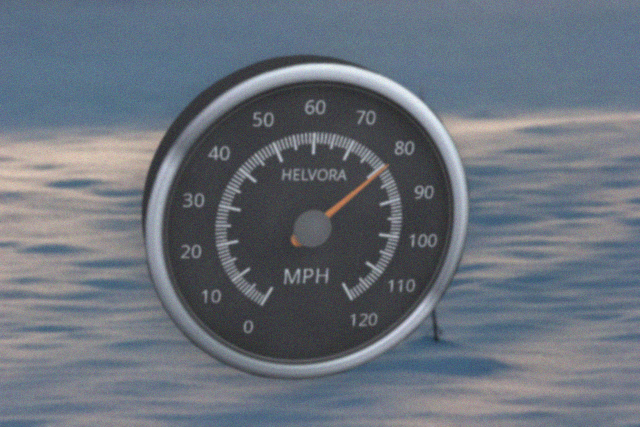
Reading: **80** mph
